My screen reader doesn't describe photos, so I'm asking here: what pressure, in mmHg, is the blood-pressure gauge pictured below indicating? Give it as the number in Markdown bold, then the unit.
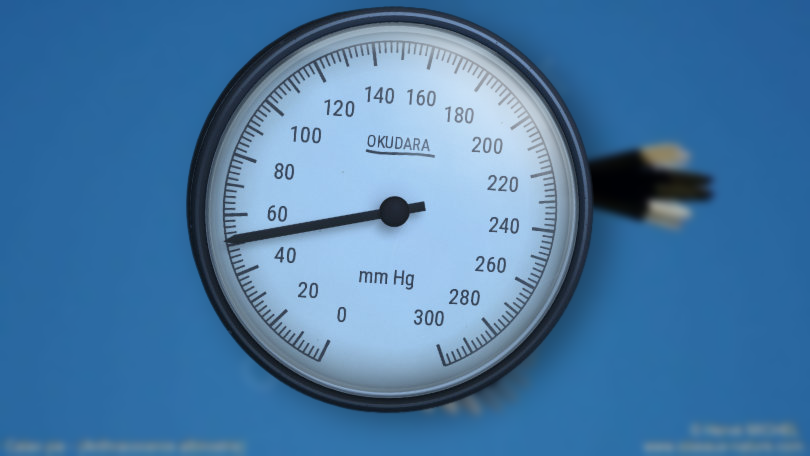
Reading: **52** mmHg
